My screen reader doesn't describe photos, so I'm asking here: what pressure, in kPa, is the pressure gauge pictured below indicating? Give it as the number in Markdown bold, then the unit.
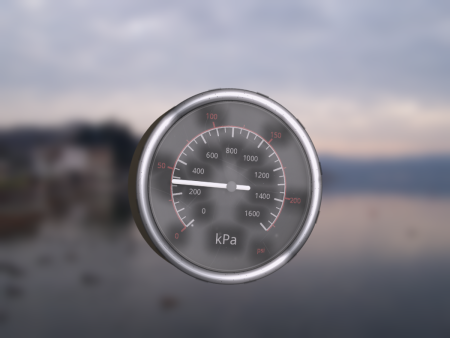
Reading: **275** kPa
